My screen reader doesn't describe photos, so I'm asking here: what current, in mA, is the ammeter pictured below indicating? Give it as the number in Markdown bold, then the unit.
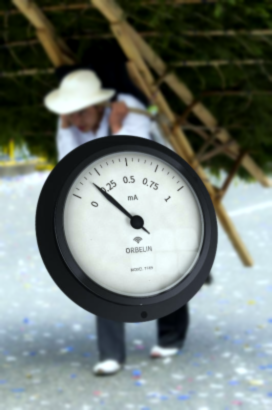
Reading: **0.15** mA
